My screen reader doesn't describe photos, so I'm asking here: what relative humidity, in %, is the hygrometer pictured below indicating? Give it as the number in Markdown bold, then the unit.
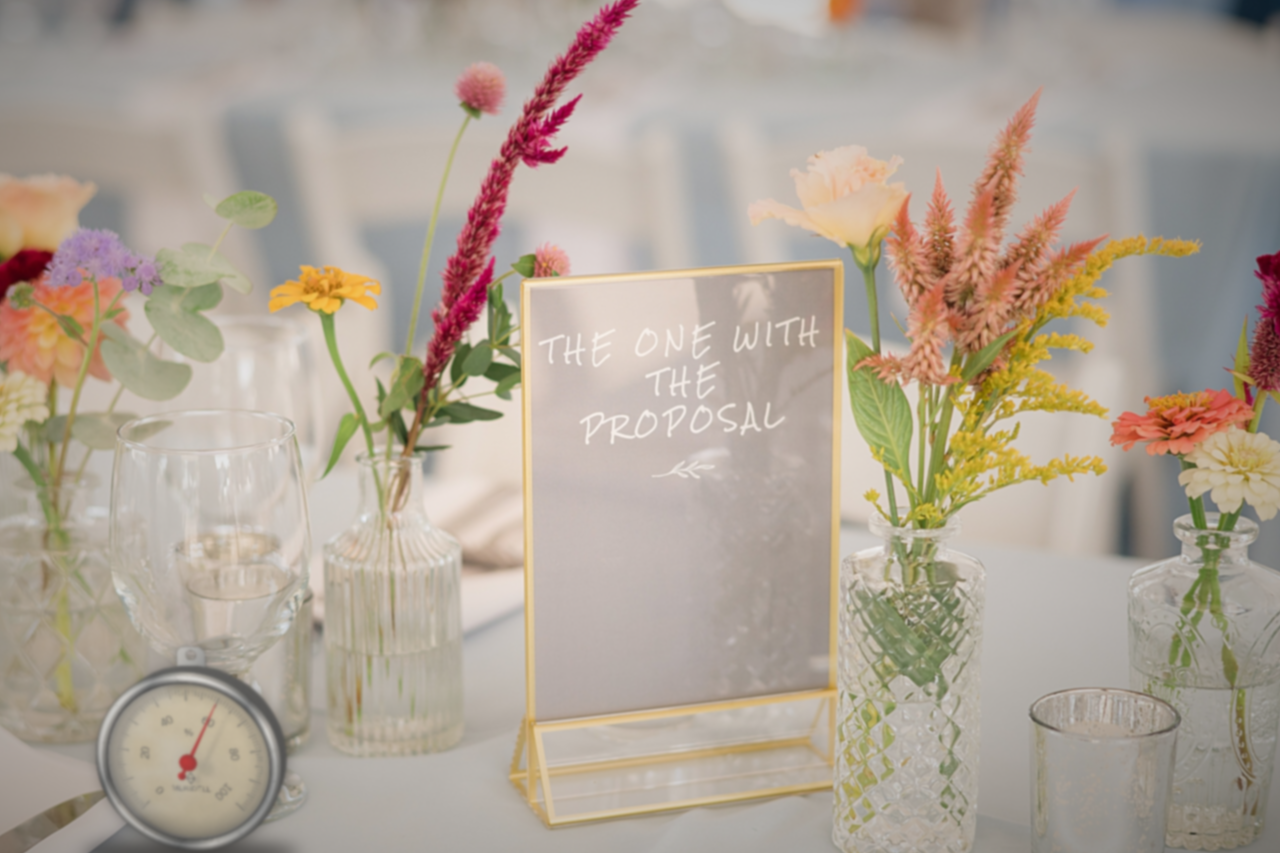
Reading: **60** %
